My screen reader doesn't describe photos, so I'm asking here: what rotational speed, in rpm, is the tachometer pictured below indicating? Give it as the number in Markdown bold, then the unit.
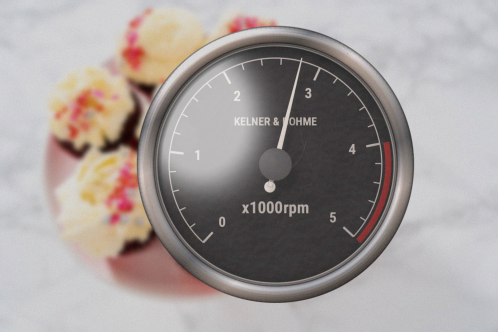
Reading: **2800** rpm
